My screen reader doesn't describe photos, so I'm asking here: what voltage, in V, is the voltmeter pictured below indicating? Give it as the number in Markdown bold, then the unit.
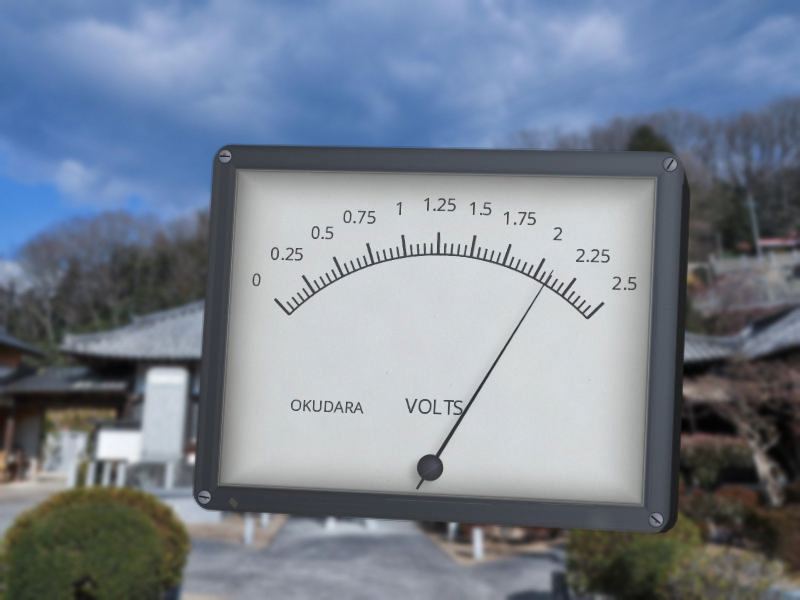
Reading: **2.1** V
